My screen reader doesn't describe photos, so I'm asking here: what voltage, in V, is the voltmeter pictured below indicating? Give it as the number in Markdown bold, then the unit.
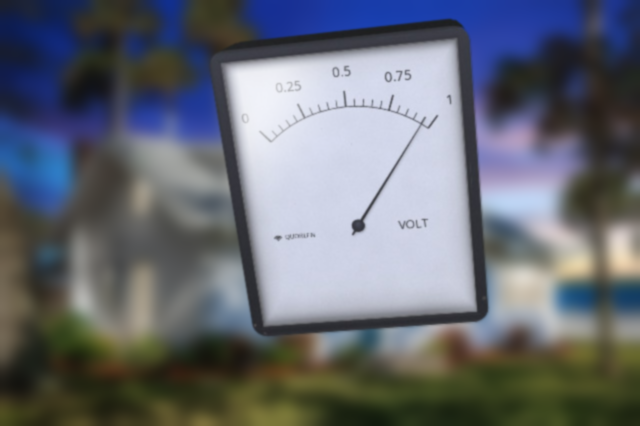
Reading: **0.95** V
